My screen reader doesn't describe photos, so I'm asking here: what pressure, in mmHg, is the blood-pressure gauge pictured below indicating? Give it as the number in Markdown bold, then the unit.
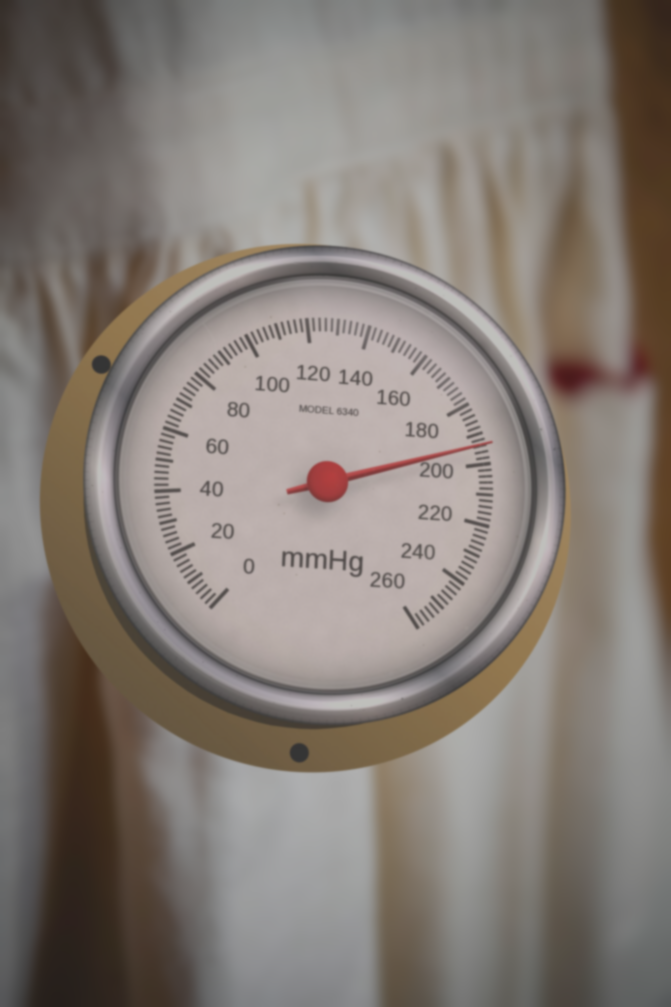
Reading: **194** mmHg
